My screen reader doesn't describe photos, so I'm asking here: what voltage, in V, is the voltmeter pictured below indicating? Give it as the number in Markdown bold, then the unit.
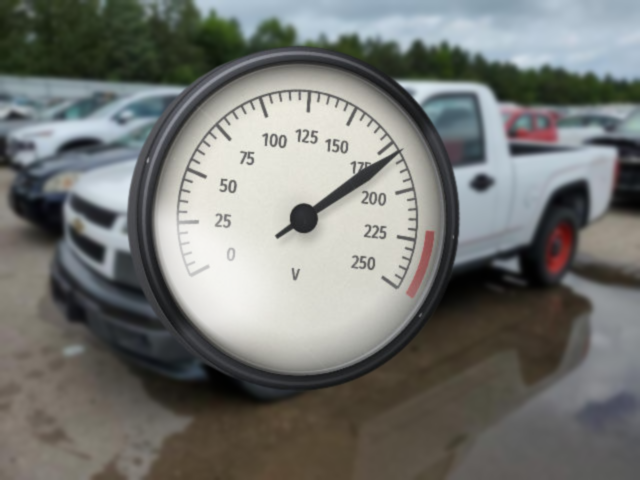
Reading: **180** V
